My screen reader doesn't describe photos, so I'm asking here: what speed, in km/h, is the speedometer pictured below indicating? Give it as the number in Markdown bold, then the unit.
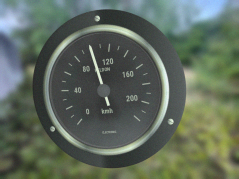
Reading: **100** km/h
